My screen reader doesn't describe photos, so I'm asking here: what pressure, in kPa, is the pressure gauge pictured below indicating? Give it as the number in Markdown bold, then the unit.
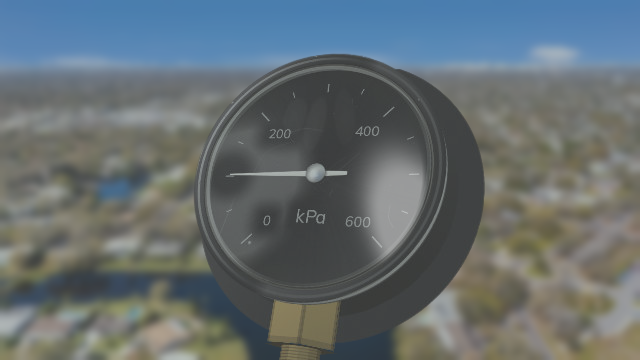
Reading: **100** kPa
